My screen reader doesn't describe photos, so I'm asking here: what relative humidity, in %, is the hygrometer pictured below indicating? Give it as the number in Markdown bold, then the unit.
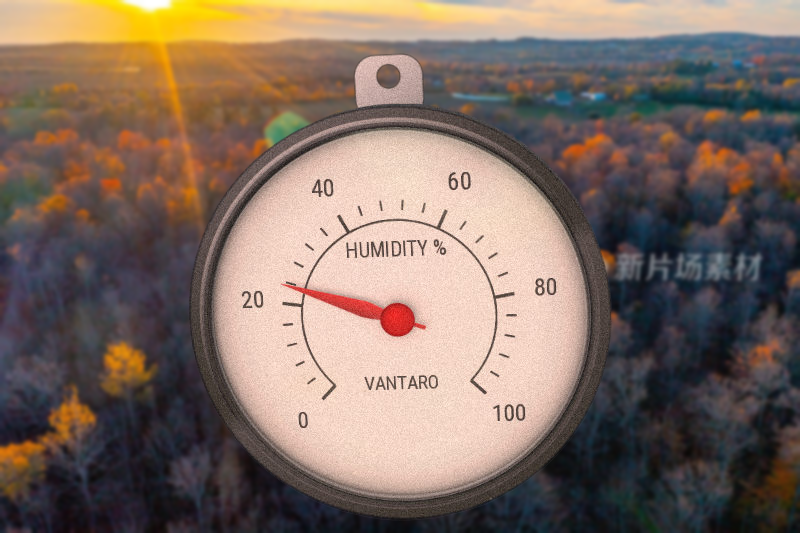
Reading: **24** %
